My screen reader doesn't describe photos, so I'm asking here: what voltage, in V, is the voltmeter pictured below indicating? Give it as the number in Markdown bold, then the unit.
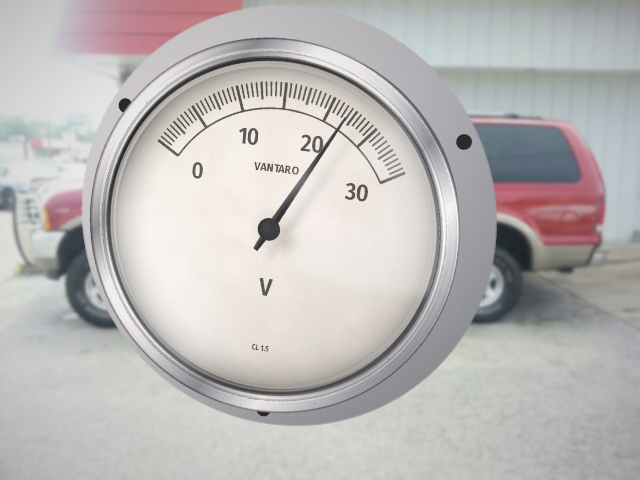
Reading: **22** V
